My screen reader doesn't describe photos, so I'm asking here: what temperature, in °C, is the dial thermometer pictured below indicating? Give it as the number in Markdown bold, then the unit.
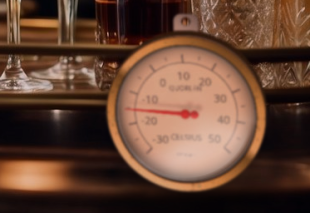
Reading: **-15** °C
